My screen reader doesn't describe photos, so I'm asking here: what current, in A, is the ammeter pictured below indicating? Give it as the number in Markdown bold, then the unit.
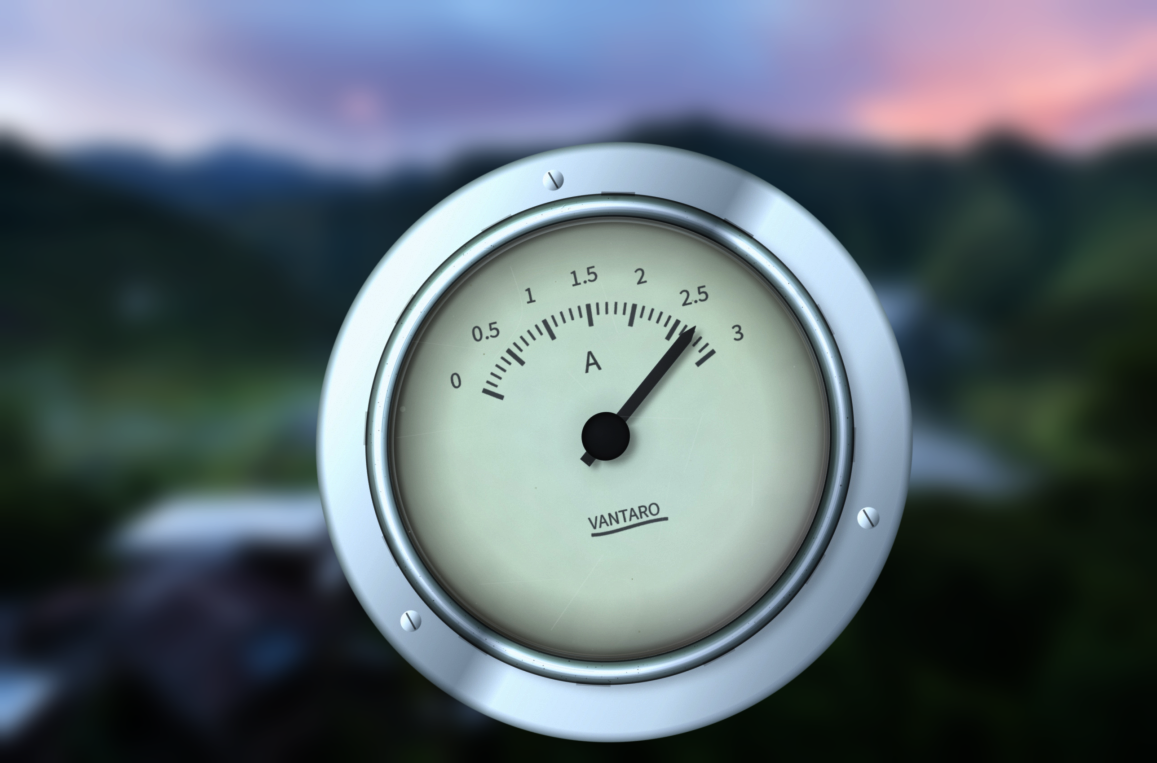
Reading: **2.7** A
